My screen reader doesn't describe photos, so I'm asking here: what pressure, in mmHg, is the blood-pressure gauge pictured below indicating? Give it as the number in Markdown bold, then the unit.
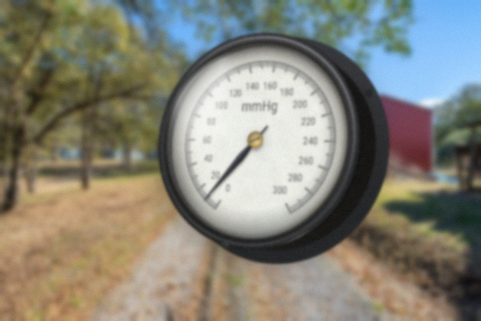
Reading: **10** mmHg
